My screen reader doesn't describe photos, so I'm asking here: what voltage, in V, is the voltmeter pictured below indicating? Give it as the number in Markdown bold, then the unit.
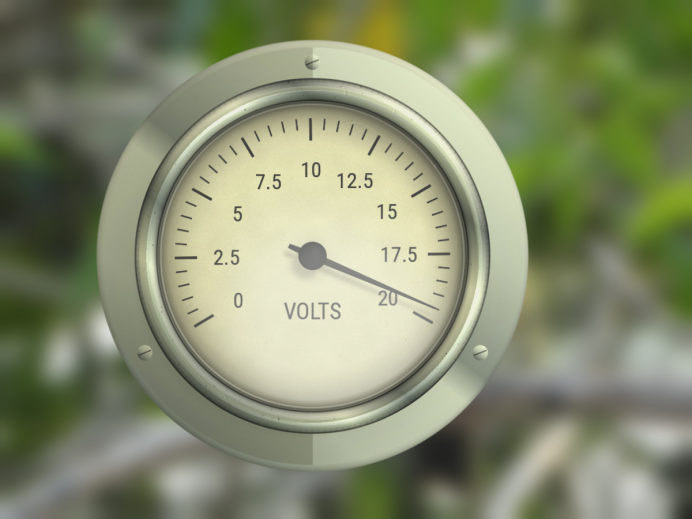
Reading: **19.5** V
